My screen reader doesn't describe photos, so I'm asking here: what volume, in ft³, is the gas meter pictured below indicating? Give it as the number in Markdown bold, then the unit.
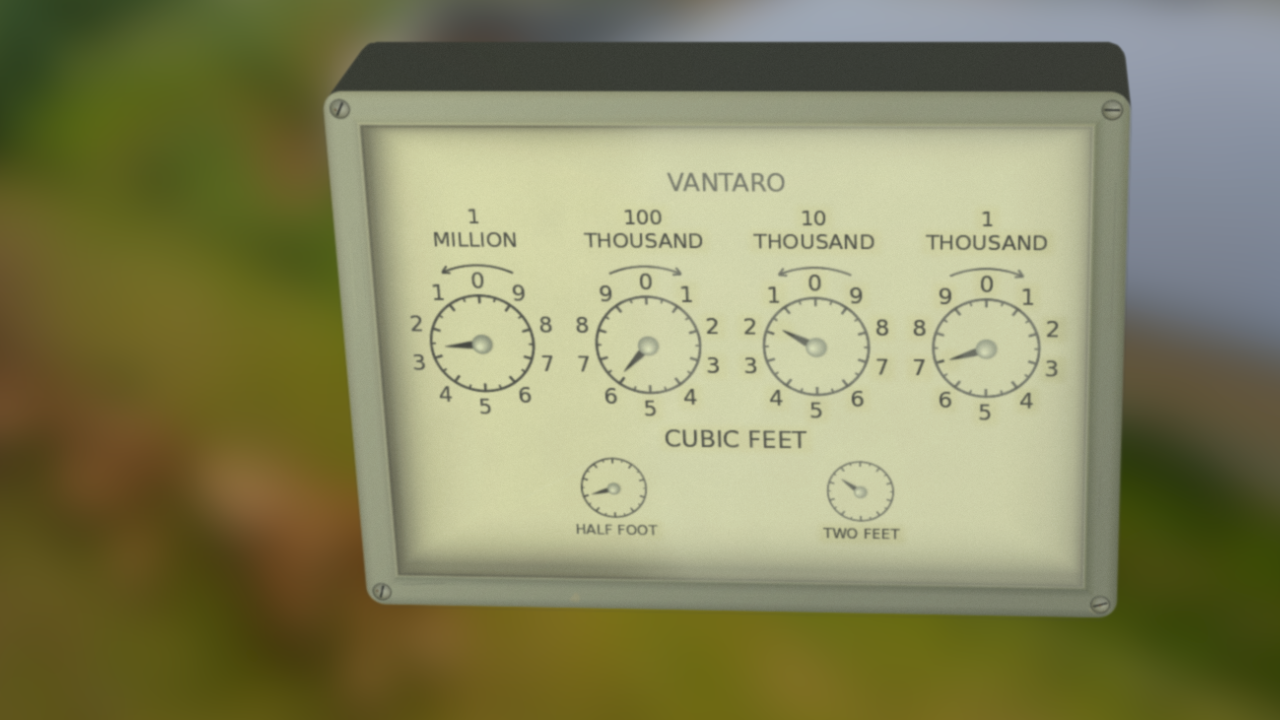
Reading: **261700** ft³
